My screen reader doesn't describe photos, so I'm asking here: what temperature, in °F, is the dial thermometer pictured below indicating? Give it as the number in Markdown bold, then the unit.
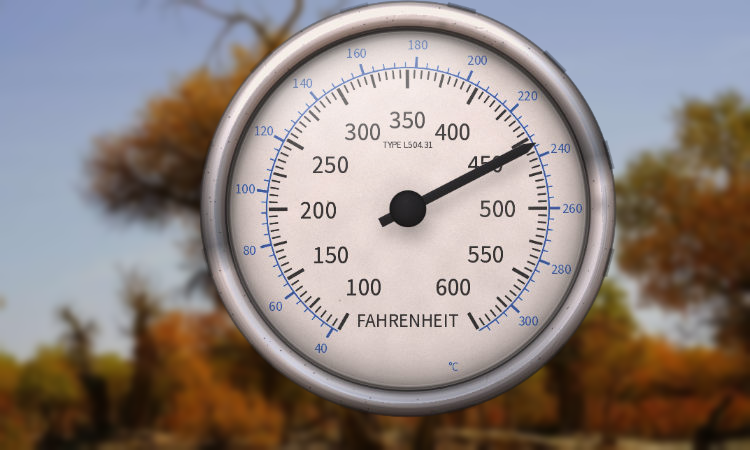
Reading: **455** °F
